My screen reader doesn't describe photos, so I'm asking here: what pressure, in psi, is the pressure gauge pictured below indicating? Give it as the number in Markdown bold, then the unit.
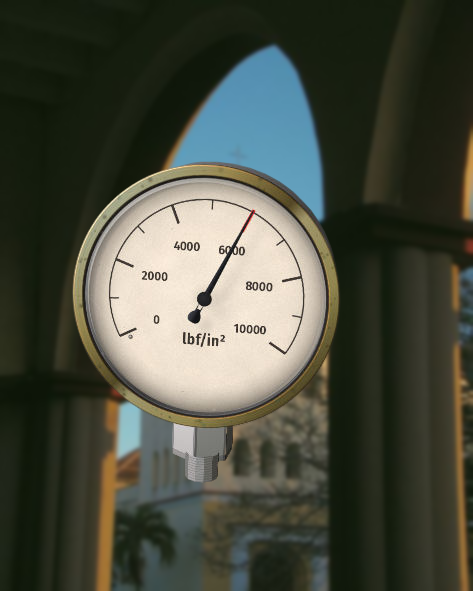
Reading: **6000** psi
